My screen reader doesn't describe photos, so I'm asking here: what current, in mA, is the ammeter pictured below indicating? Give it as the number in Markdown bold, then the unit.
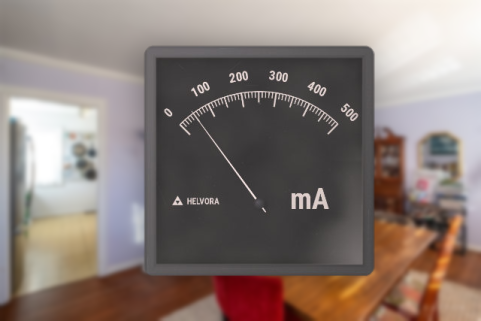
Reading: **50** mA
